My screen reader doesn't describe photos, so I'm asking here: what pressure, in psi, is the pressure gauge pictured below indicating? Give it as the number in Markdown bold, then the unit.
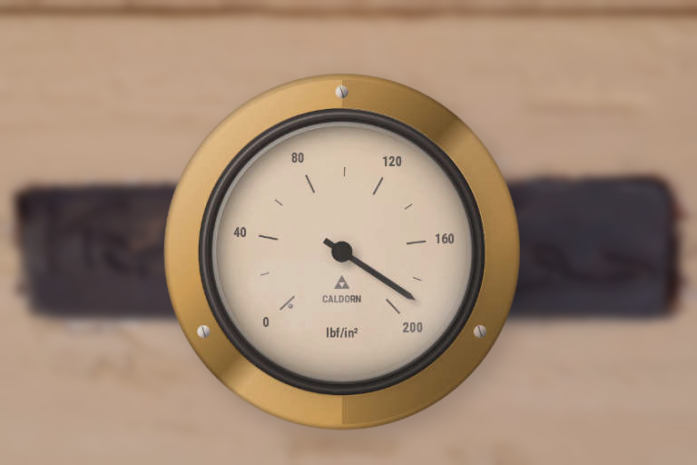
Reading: **190** psi
